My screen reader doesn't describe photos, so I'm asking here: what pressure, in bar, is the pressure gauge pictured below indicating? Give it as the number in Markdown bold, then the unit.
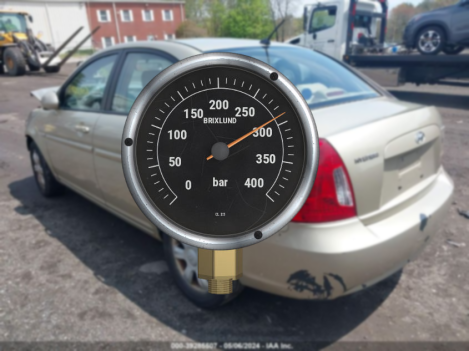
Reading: **290** bar
